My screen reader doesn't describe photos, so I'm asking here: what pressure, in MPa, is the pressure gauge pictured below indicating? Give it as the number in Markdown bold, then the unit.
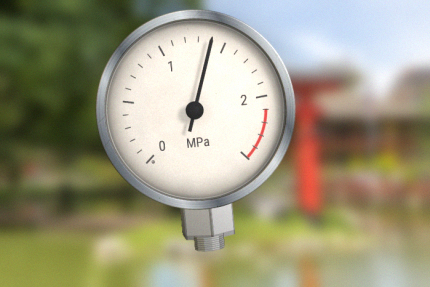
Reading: **1.4** MPa
